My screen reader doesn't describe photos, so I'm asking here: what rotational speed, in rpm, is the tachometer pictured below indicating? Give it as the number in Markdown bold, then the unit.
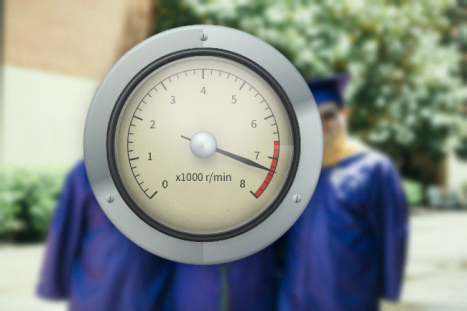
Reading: **7300** rpm
